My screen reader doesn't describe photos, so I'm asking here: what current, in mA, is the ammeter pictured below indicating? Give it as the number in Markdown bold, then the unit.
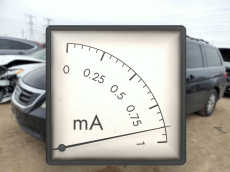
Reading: **0.9** mA
